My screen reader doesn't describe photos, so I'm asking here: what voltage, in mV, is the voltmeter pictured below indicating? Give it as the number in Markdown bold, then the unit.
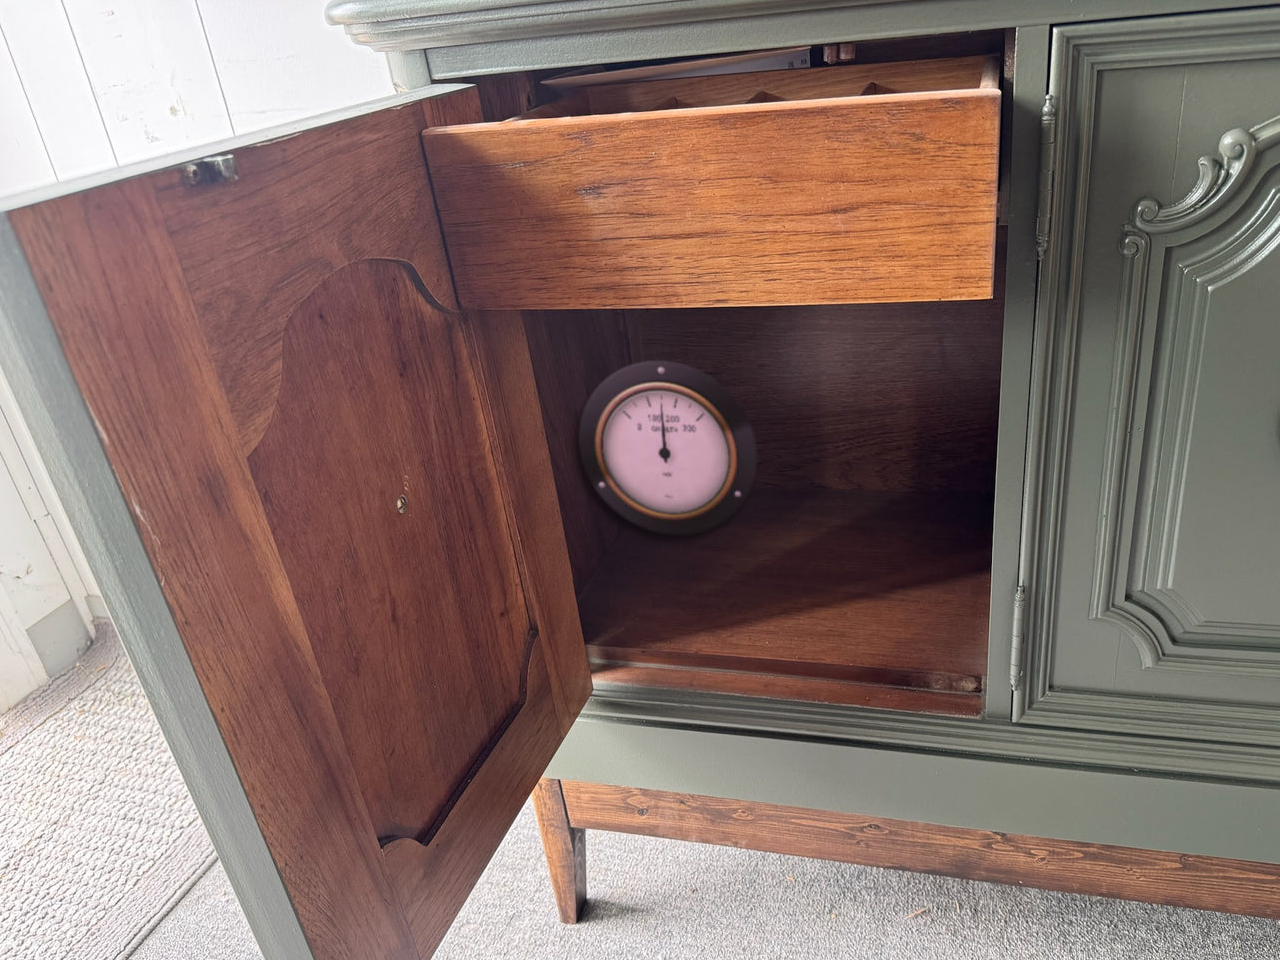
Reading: **150** mV
